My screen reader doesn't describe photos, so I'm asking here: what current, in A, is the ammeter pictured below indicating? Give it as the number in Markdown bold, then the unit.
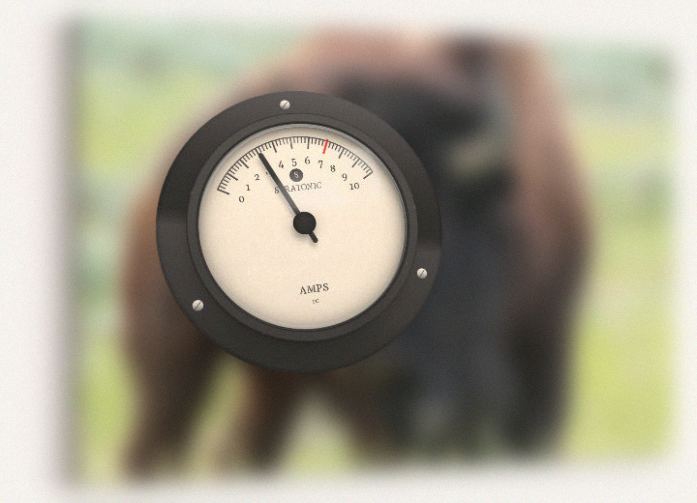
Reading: **3** A
